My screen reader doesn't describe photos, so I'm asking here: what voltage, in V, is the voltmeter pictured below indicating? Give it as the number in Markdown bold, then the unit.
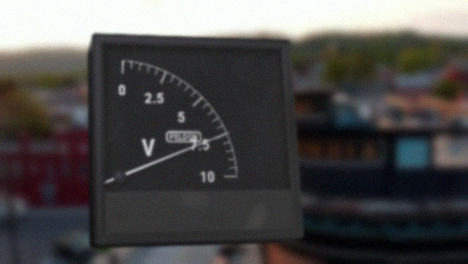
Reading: **7.5** V
